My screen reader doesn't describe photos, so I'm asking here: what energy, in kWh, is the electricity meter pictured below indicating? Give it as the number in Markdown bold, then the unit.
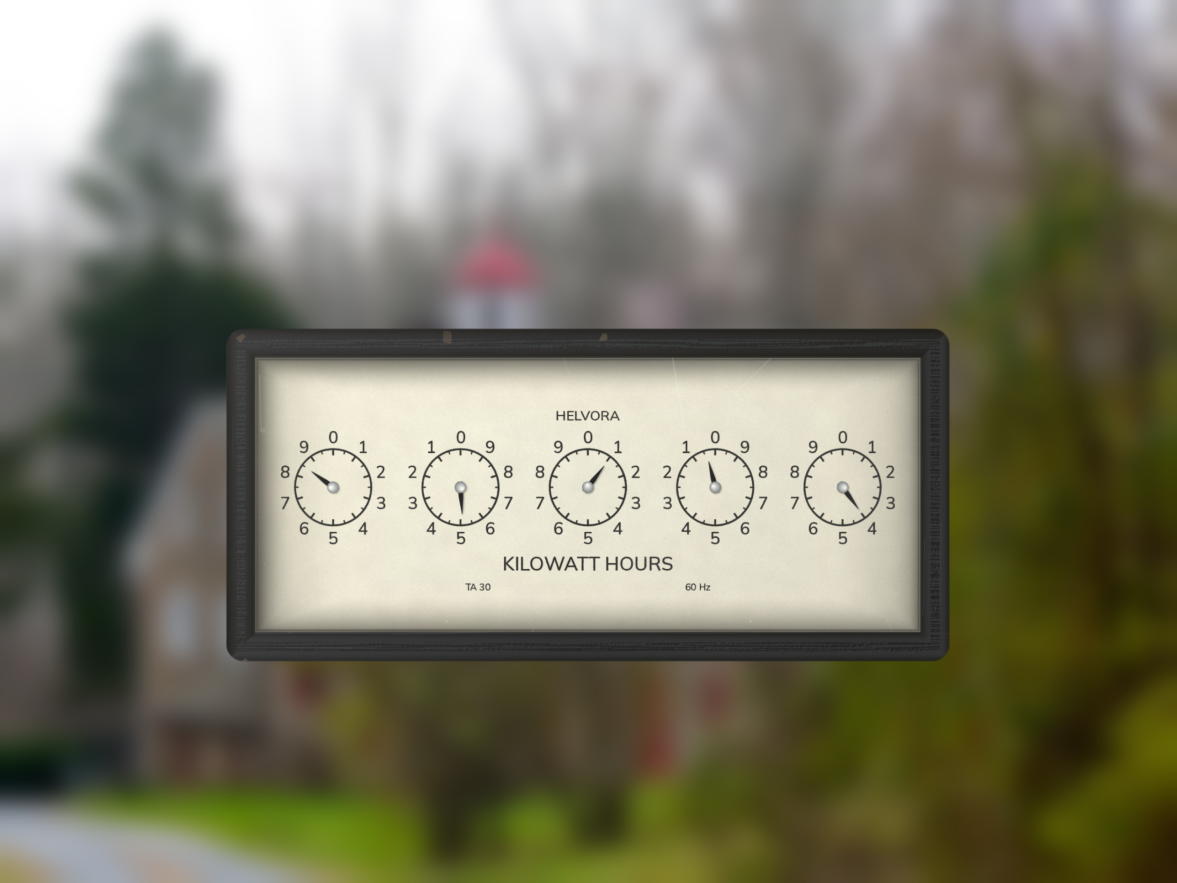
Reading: **85104** kWh
